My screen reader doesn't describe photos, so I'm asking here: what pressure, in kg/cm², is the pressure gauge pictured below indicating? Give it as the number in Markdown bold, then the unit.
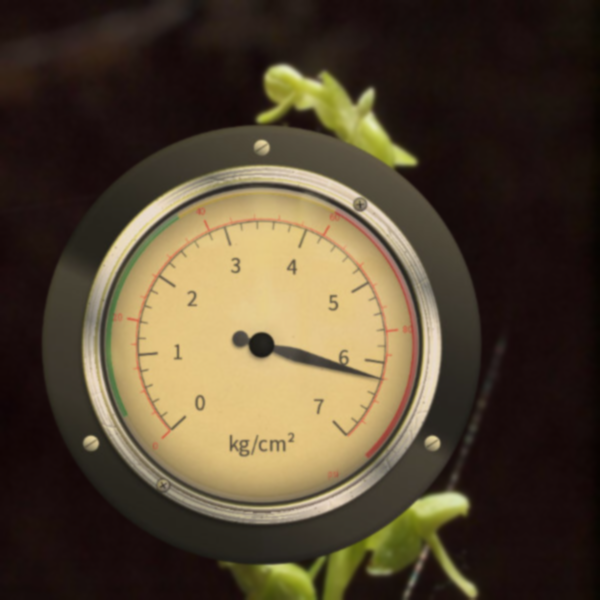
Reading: **6.2** kg/cm²
